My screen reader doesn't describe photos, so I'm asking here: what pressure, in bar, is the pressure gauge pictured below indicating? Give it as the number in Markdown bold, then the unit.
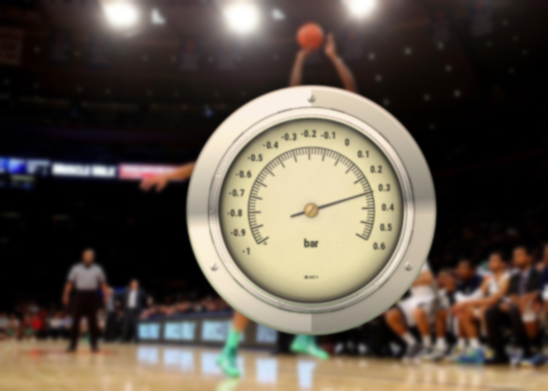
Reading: **0.3** bar
